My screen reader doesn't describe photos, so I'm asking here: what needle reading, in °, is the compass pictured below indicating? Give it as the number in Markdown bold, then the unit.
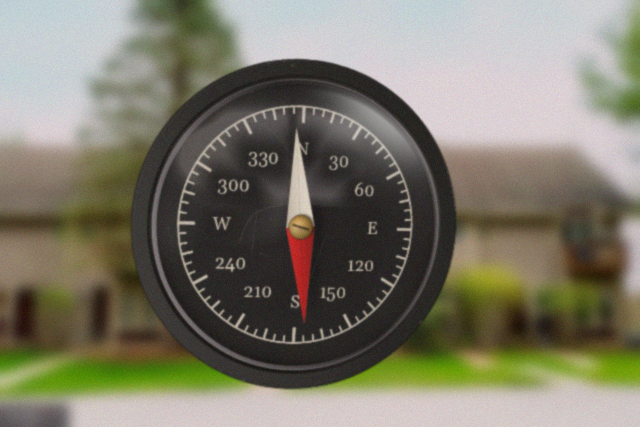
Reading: **175** °
